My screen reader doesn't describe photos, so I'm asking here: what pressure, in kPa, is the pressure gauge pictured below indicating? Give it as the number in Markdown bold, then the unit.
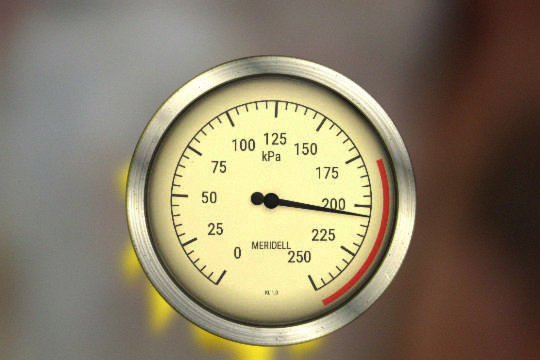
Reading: **205** kPa
